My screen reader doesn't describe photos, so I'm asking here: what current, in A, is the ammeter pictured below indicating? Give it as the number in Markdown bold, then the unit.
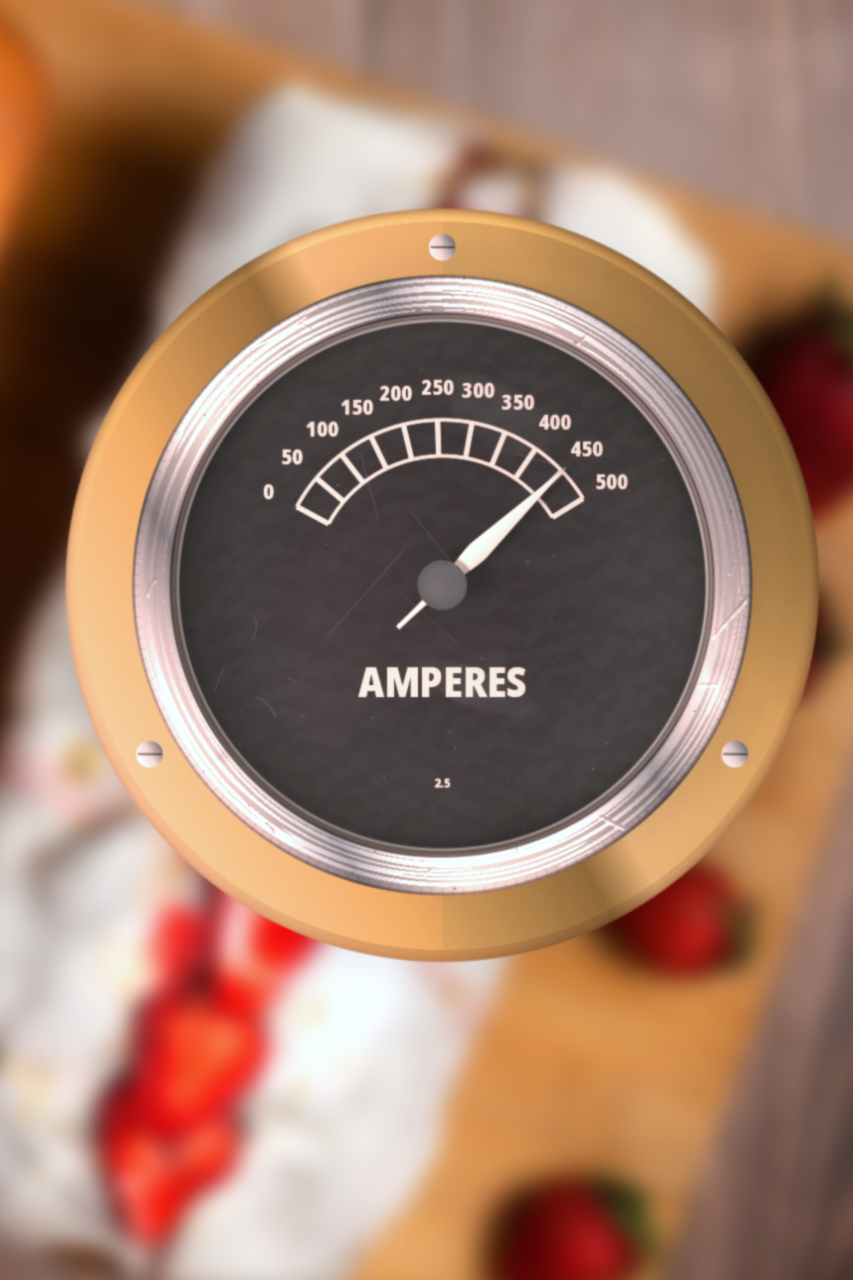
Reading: **450** A
